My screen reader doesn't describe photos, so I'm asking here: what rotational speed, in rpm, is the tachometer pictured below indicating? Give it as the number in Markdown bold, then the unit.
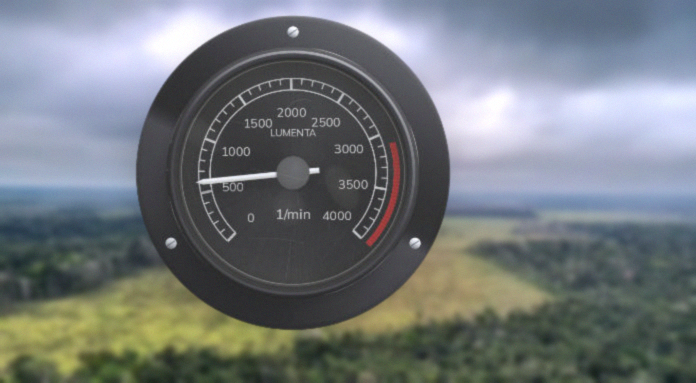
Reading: **600** rpm
